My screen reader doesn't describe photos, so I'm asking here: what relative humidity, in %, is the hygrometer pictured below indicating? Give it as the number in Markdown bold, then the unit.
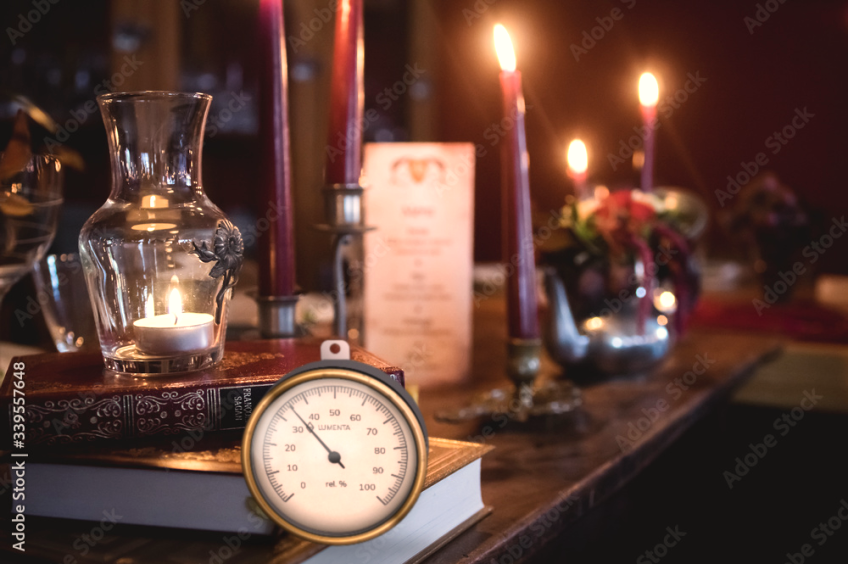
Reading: **35** %
